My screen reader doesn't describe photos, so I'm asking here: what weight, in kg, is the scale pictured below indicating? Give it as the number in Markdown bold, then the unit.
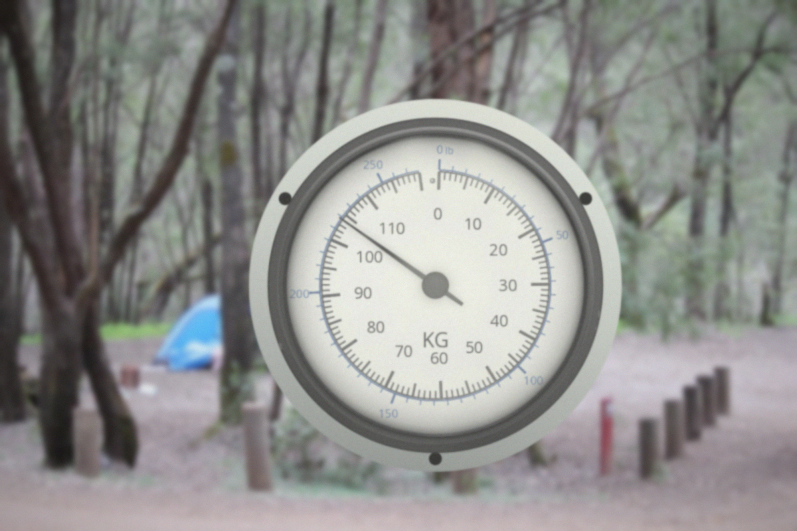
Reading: **104** kg
